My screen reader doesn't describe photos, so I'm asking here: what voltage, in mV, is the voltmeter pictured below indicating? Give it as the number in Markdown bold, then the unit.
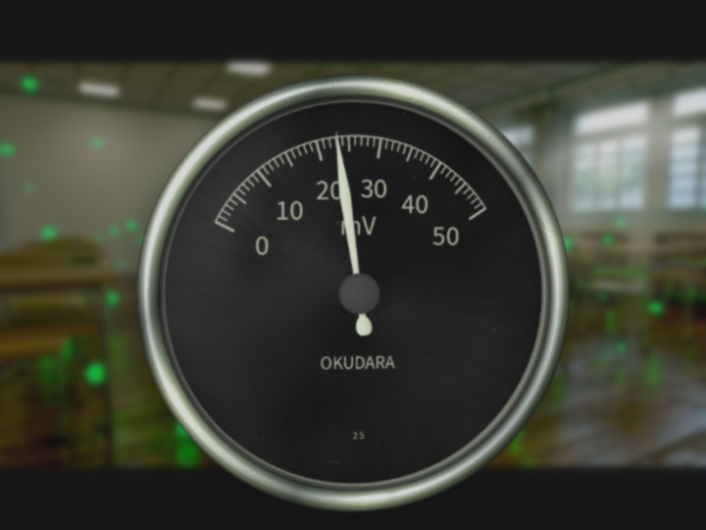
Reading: **23** mV
